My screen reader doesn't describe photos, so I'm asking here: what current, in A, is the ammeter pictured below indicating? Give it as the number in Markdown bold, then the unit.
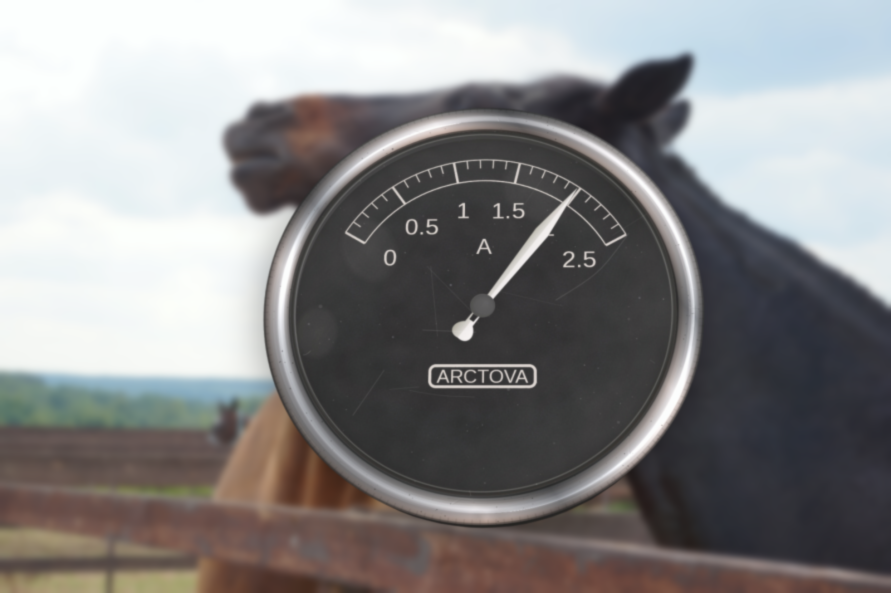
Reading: **2** A
